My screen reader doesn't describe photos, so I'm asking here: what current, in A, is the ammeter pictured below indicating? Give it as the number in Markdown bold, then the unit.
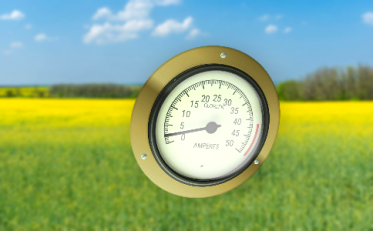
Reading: **2.5** A
